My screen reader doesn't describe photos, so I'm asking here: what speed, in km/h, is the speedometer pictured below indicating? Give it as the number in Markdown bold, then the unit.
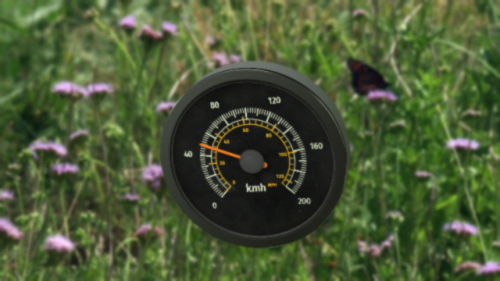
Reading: **50** km/h
